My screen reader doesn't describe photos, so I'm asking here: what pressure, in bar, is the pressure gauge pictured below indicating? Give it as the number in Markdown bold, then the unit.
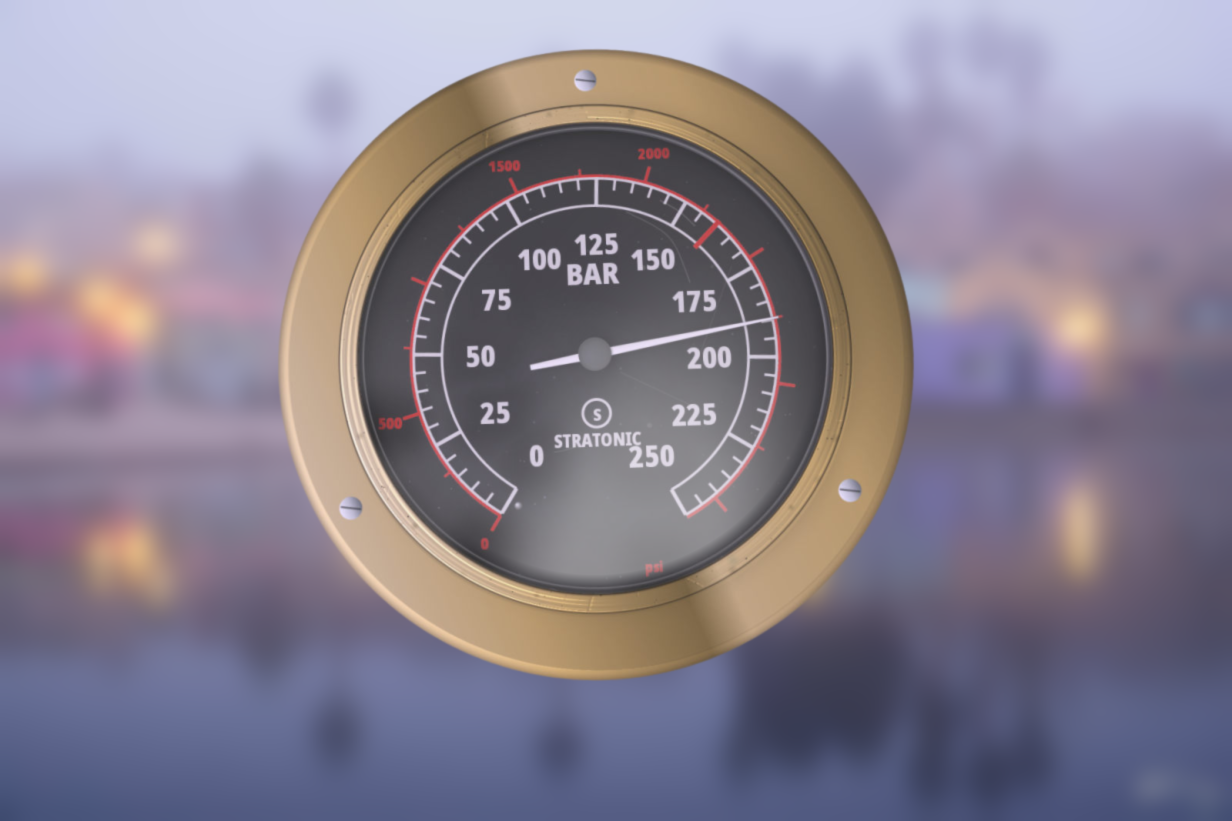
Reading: **190** bar
